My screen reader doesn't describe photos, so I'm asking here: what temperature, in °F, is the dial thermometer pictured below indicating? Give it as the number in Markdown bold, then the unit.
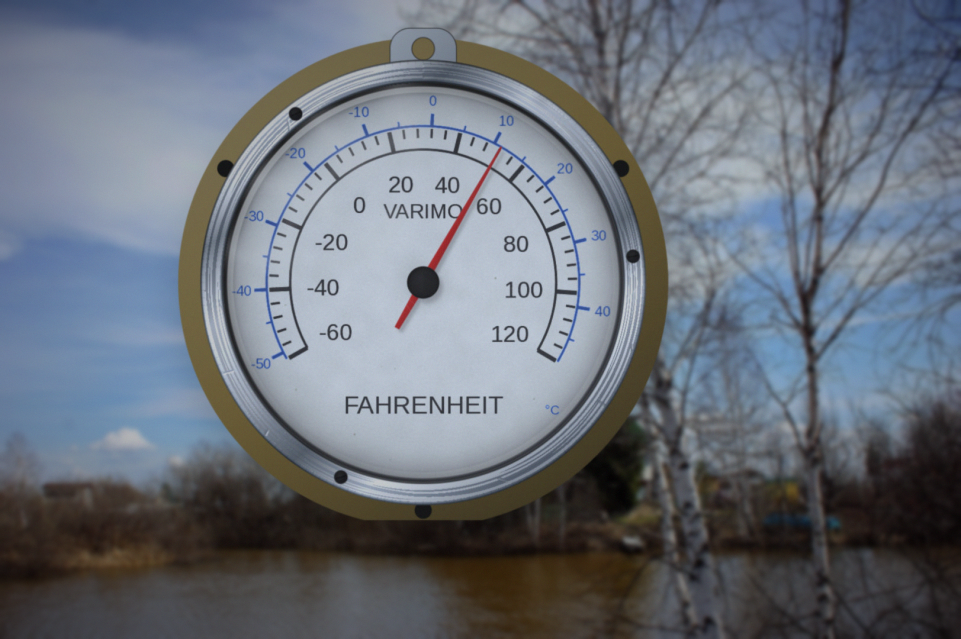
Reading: **52** °F
